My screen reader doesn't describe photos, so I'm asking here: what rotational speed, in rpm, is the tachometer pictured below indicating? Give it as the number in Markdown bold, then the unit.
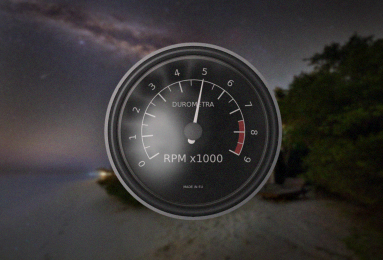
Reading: **5000** rpm
